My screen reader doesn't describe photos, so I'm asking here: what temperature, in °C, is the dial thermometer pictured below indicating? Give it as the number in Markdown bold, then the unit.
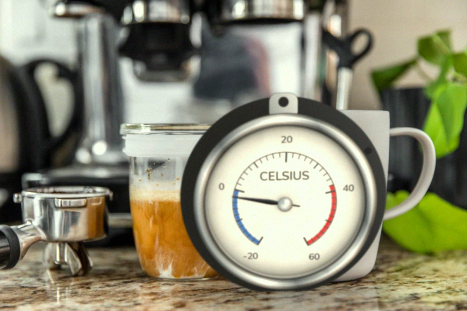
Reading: **-2** °C
